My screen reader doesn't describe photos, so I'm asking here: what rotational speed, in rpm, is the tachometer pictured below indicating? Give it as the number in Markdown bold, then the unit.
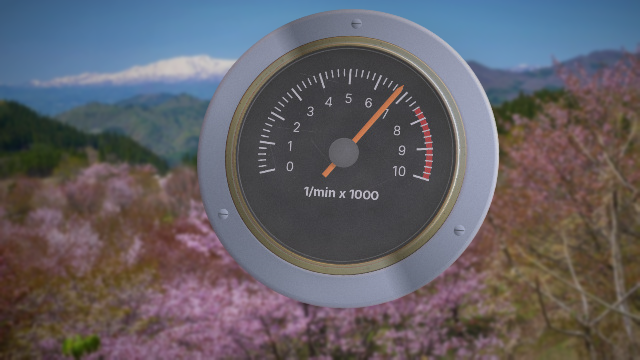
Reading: **6800** rpm
